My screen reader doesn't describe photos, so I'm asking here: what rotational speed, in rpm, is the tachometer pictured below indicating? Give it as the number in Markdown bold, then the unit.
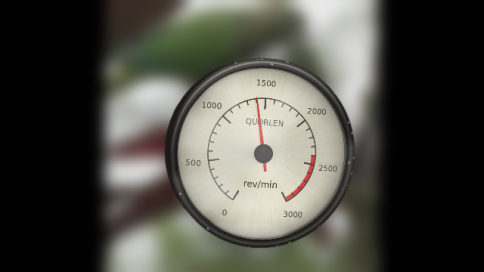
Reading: **1400** rpm
